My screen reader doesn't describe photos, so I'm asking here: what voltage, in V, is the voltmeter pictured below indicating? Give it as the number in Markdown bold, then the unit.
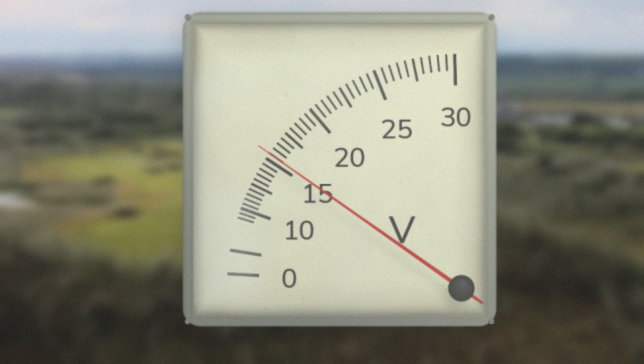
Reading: **15.5** V
